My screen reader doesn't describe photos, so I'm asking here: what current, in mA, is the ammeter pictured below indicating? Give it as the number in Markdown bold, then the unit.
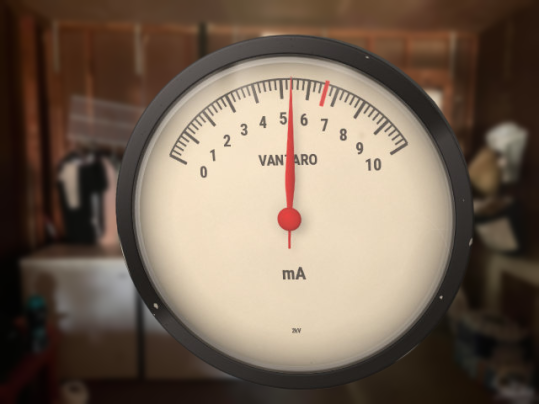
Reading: **5.4** mA
